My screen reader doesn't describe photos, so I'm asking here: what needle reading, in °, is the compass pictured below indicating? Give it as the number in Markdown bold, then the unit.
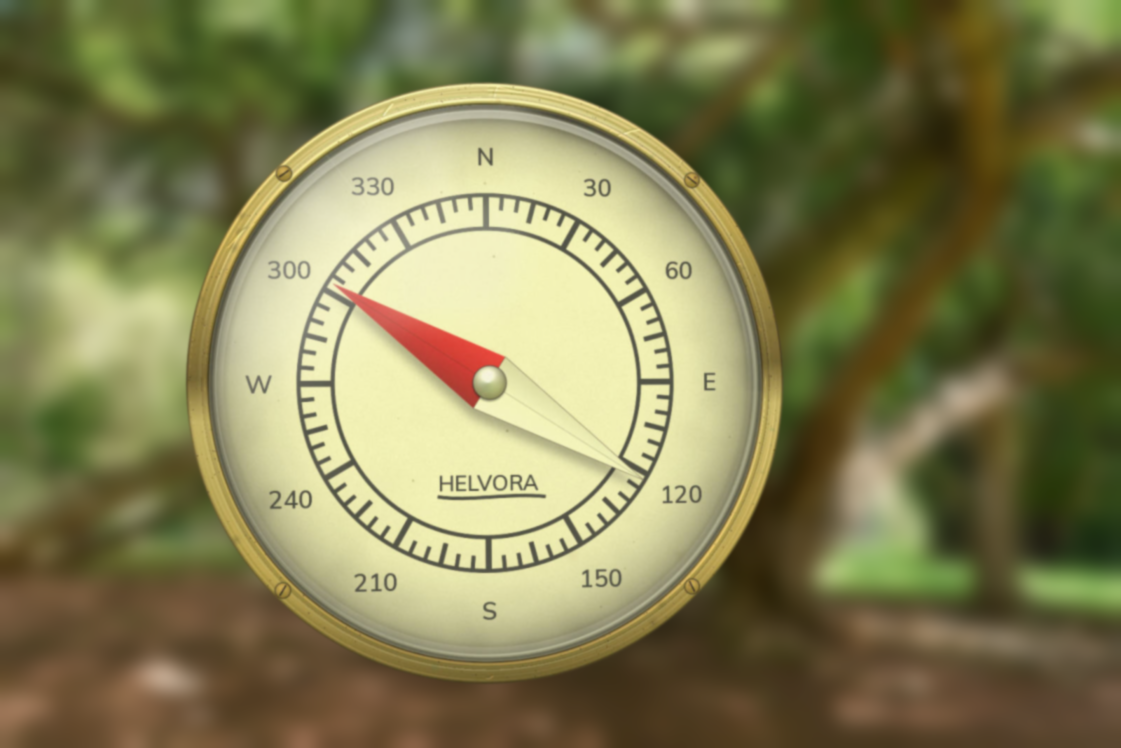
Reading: **302.5** °
